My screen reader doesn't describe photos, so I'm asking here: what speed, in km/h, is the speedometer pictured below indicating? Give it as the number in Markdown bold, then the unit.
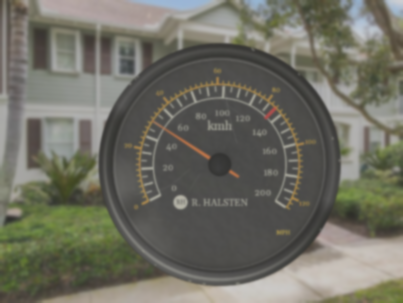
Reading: **50** km/h
